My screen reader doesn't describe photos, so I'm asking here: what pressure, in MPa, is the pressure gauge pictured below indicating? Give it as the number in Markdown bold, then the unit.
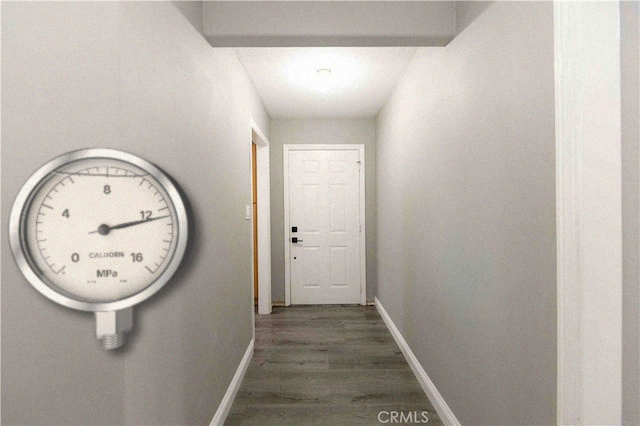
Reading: **12.5** MPa
